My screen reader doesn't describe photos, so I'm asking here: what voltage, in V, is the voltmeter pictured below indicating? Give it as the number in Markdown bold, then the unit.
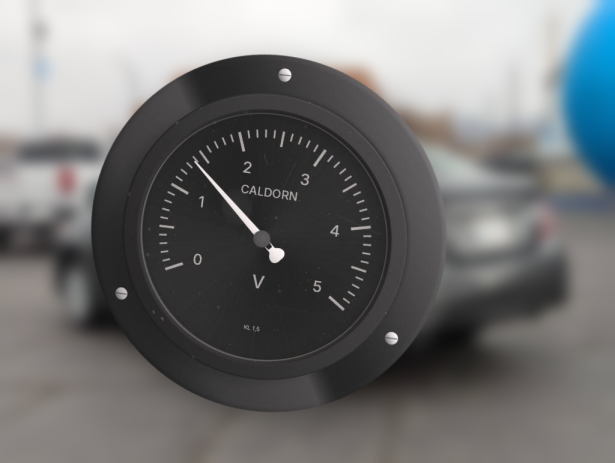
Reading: **1.4** V
